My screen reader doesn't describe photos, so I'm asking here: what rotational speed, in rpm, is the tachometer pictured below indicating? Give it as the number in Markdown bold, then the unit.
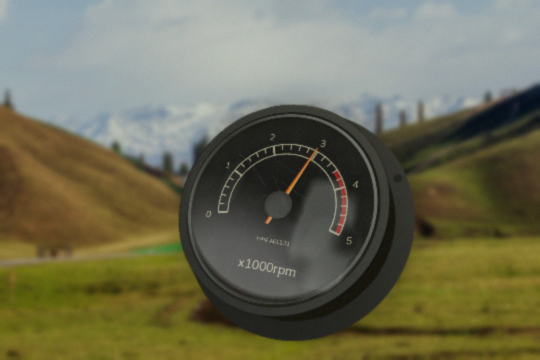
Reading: **3000** rpm
